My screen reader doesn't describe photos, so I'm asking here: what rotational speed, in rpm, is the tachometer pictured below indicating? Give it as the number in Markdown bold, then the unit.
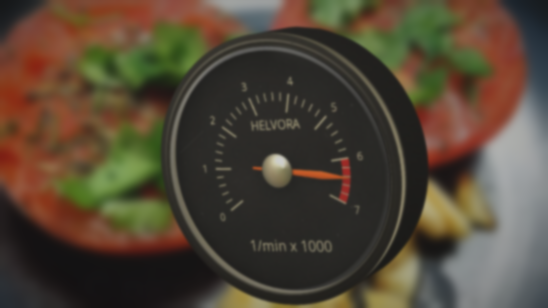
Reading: **6400** rpm
